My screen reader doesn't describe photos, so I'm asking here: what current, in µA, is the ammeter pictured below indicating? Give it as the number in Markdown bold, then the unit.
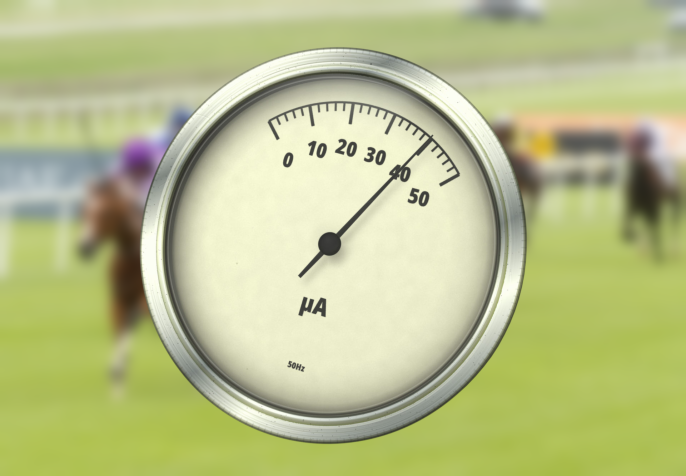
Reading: **40** µA
